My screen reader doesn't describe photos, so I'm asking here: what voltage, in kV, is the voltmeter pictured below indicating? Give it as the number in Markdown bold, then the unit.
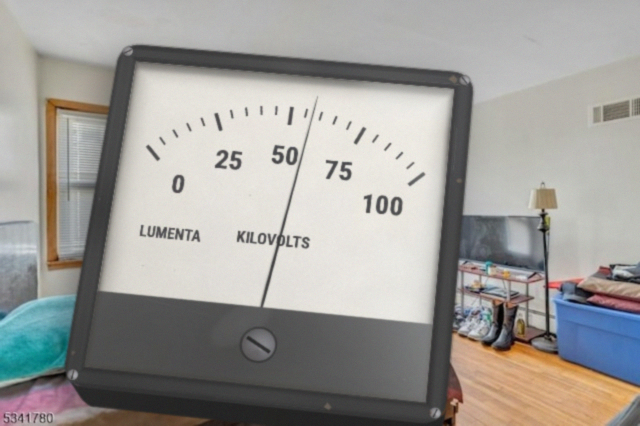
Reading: **57.5** kV
